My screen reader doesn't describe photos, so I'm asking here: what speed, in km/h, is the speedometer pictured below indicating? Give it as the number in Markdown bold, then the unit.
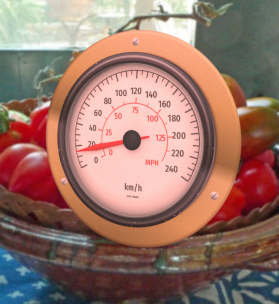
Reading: **15** km/h
